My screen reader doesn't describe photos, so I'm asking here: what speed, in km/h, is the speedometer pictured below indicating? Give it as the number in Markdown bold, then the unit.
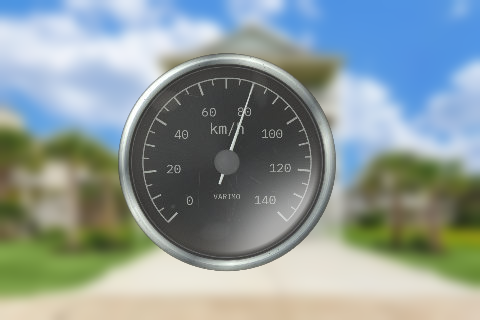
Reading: **80** km/h
